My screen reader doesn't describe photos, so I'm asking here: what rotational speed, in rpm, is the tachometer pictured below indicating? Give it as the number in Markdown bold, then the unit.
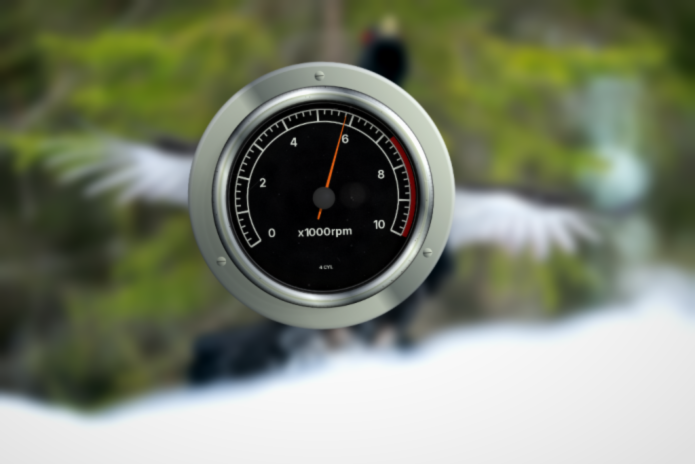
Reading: **5800** rpm
